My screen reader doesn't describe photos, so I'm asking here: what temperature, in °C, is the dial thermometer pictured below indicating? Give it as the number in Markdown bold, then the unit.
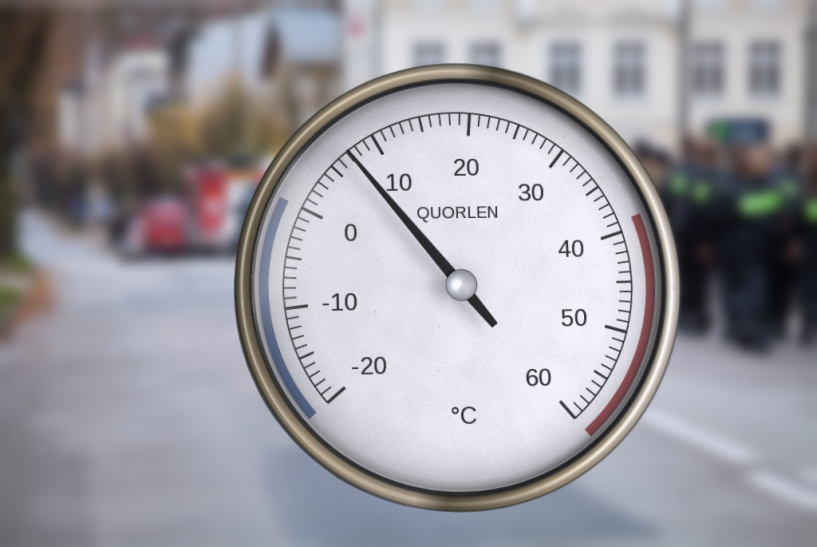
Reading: **7** °C
